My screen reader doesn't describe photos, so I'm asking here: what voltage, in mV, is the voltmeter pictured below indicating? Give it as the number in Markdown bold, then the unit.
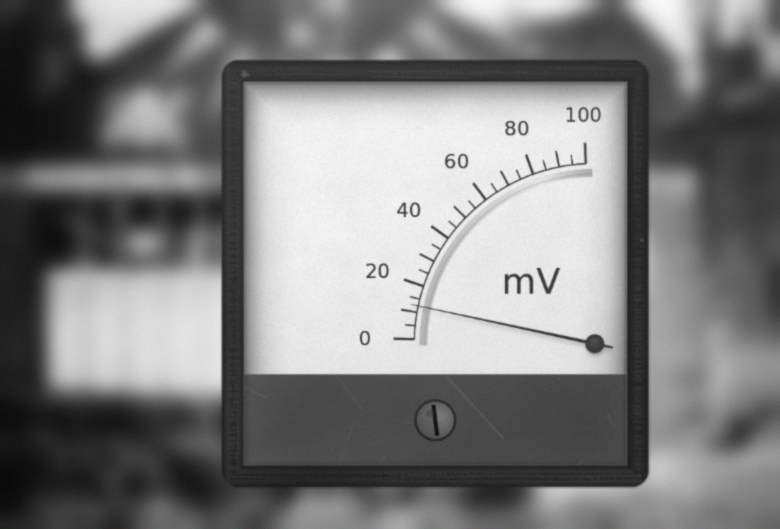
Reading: **12.5** mV
